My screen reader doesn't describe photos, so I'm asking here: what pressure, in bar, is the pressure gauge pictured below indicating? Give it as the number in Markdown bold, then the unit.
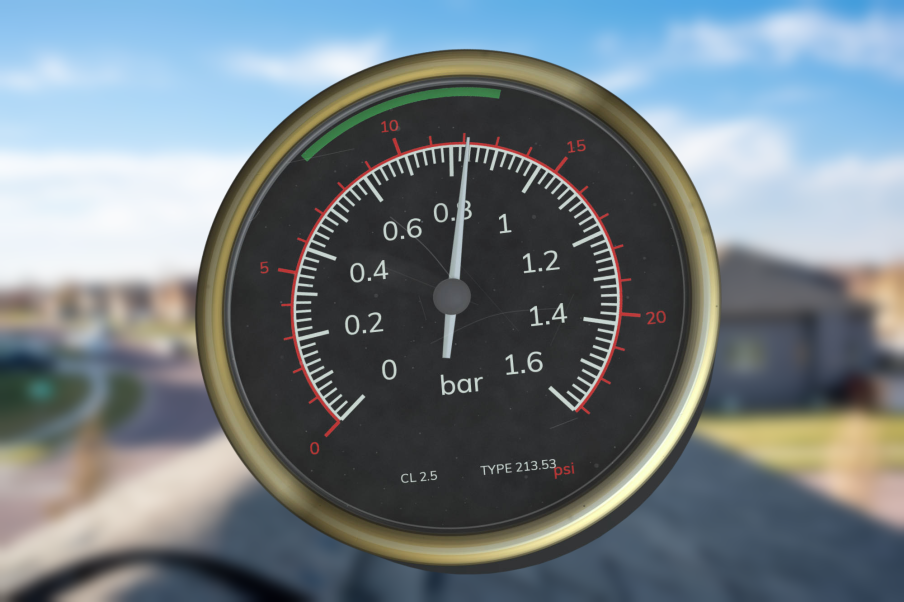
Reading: **0.84** bar
